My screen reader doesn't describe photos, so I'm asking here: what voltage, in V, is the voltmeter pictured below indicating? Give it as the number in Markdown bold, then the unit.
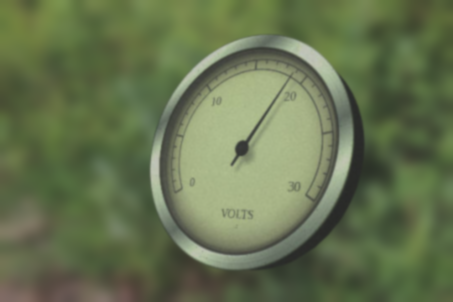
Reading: **19** V
